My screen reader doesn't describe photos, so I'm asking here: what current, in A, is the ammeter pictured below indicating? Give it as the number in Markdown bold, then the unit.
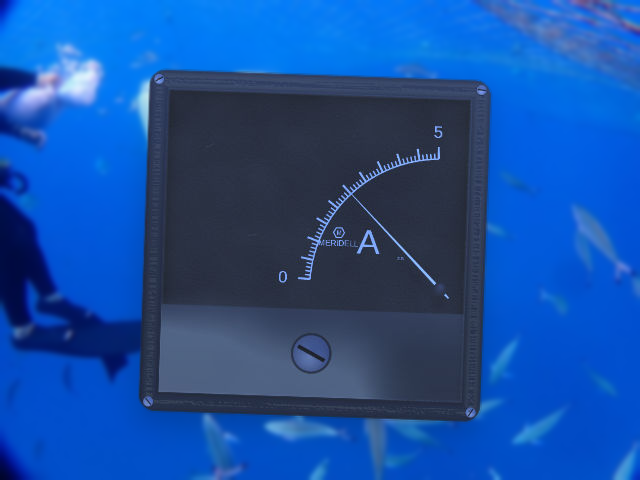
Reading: **2.5** A
